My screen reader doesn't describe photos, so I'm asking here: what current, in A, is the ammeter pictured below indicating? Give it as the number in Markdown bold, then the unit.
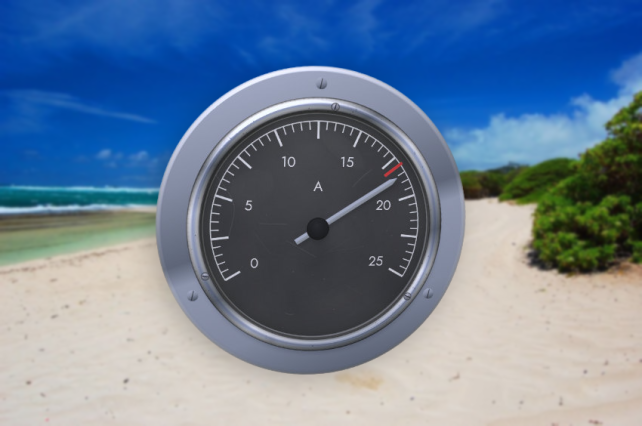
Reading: **18.5** A
